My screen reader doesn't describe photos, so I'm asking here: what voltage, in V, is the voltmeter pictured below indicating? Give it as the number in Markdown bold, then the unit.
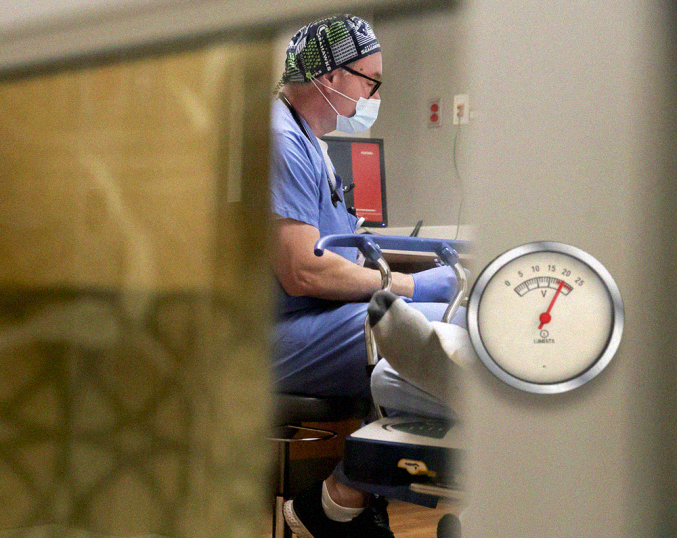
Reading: **20** V
